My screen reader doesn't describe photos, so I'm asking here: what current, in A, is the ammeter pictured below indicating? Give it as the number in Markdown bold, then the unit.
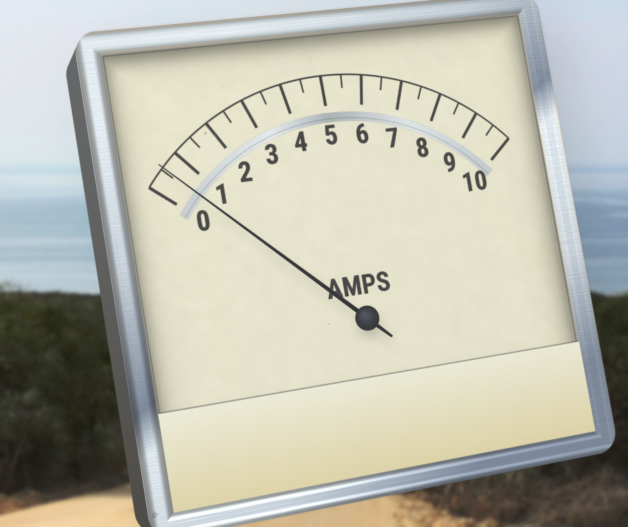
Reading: **0.5** A
